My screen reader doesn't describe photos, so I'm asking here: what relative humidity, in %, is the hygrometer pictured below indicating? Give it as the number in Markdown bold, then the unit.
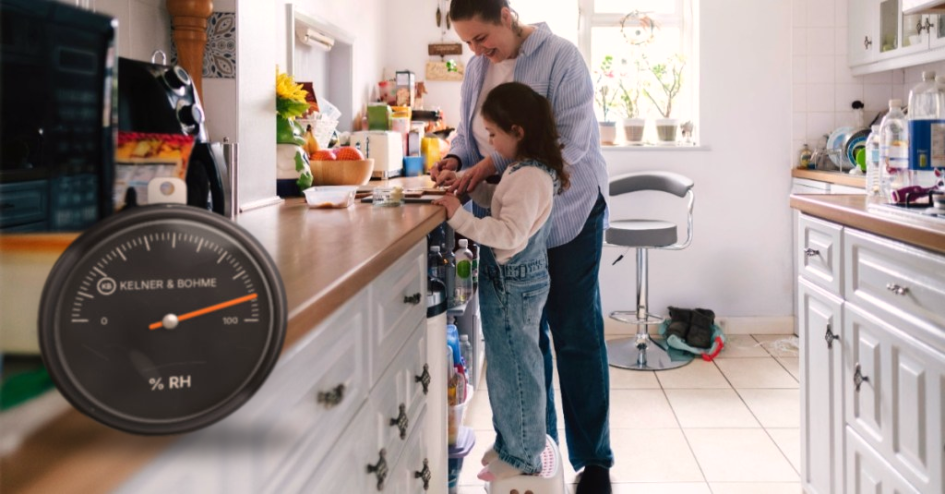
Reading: **90** %
